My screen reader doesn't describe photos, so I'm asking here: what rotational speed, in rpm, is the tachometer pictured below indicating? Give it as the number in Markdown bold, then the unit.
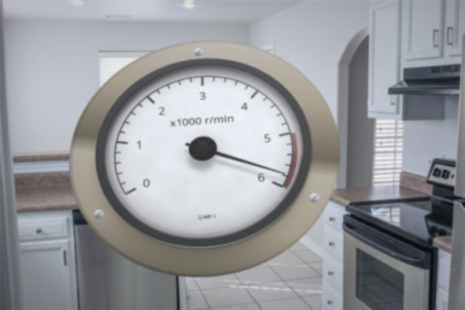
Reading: **5800** rpm
